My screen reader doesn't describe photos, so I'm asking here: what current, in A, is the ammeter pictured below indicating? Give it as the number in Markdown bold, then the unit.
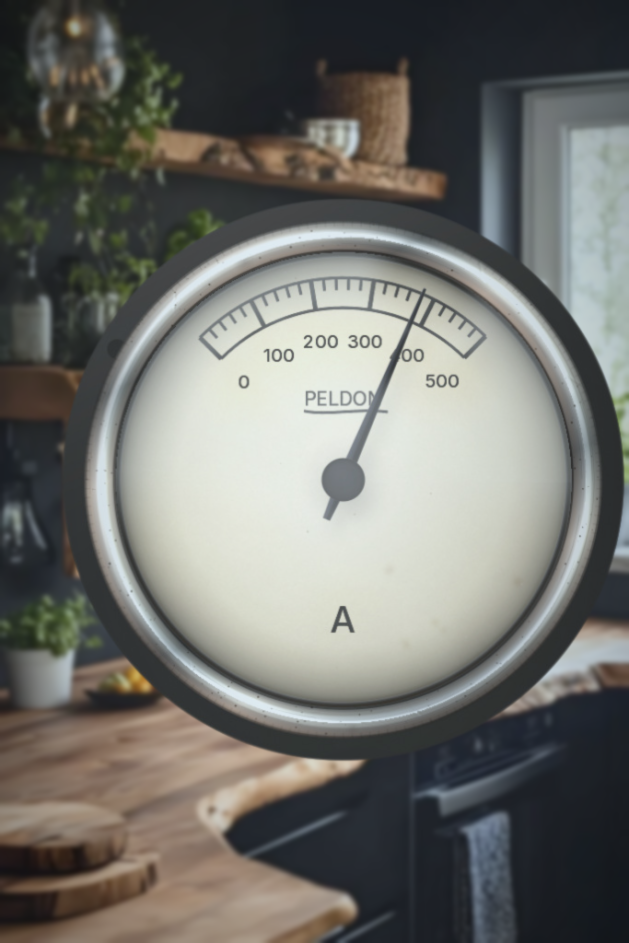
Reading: **380** A
